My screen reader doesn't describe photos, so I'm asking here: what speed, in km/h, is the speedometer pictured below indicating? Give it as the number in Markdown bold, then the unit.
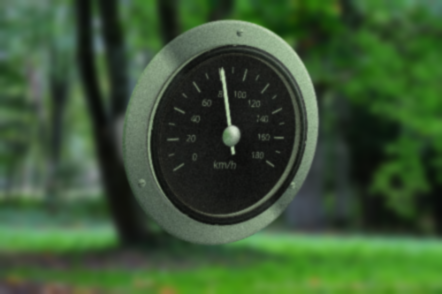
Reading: **80** km/h
